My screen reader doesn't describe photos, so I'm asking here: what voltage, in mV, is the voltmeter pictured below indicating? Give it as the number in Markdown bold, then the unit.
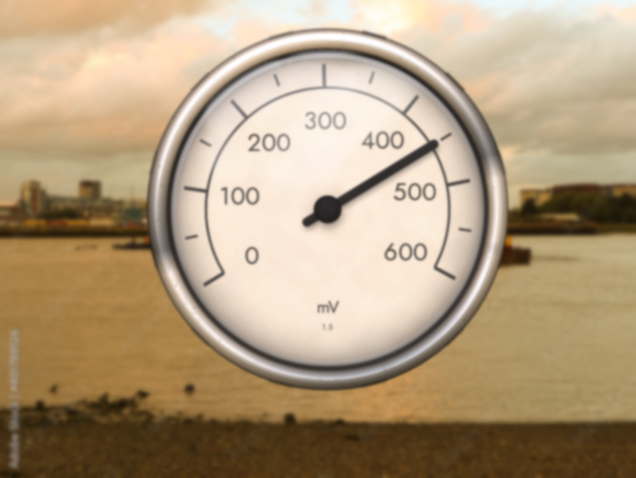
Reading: **450** mV
